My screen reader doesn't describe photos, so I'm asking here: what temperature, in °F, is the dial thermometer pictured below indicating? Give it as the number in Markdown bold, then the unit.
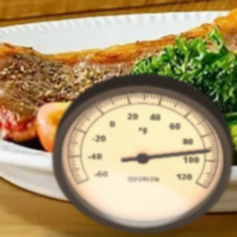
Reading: **90** °F
